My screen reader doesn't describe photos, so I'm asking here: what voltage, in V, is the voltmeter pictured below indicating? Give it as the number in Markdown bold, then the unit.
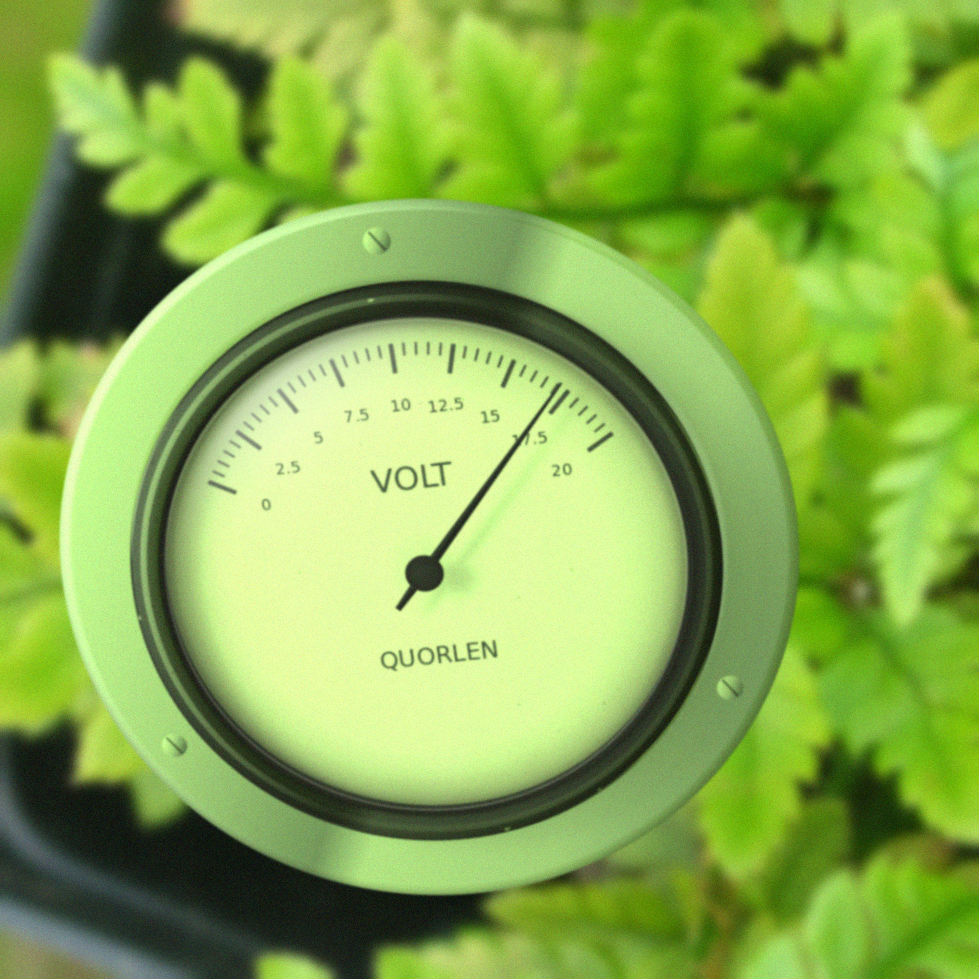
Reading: **17** V
